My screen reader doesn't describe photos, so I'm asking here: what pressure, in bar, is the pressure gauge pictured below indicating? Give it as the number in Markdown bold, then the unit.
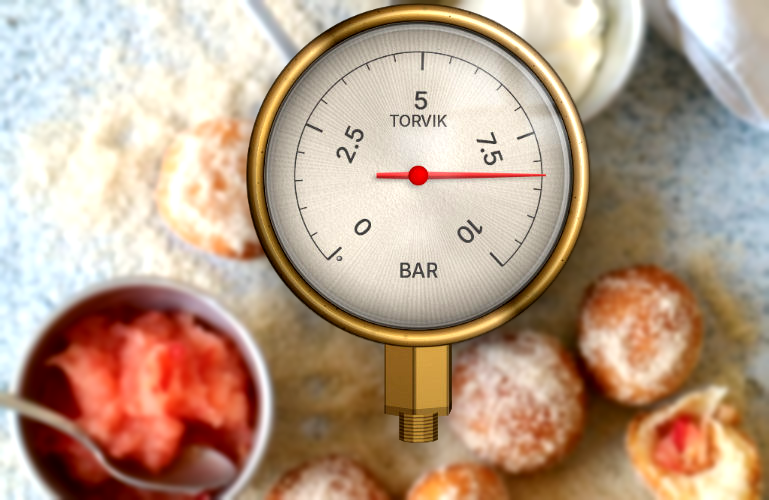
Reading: **8.25** bar
